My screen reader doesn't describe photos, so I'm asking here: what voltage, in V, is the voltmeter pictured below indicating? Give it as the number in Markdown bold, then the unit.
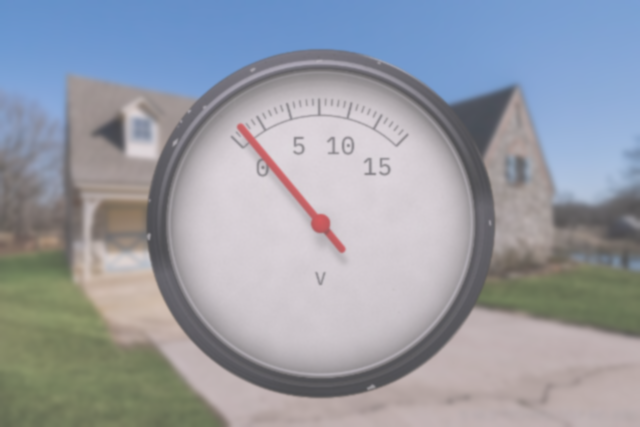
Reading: **1** V
